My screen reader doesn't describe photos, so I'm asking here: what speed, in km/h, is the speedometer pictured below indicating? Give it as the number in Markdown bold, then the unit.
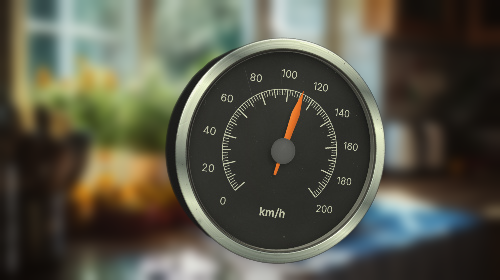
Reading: **110** km/h
